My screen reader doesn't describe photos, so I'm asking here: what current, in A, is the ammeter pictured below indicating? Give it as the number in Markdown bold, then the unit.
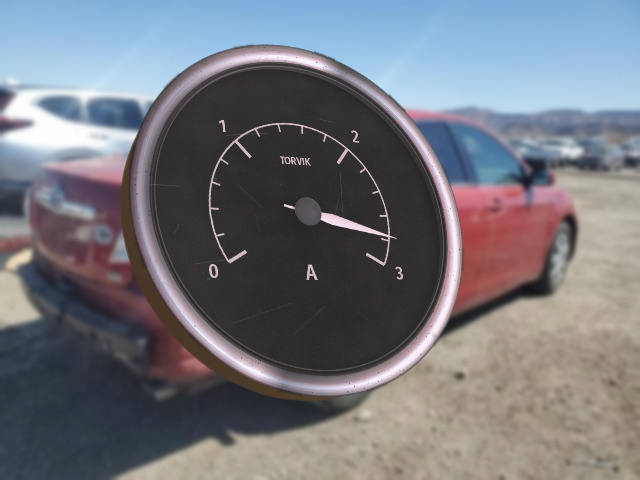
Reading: **2.8** A
